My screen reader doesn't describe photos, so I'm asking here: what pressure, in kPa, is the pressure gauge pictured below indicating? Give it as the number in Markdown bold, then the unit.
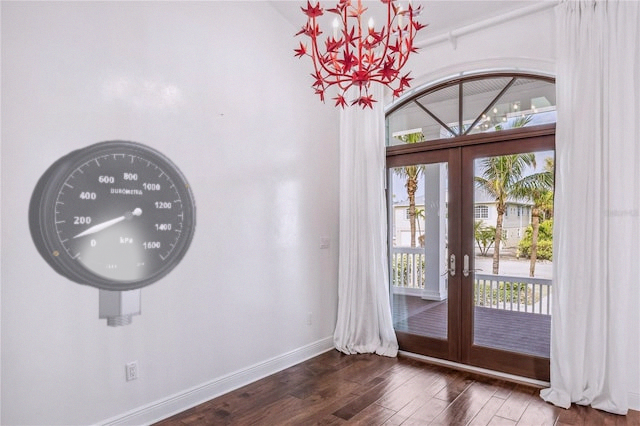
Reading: **100** kPa
